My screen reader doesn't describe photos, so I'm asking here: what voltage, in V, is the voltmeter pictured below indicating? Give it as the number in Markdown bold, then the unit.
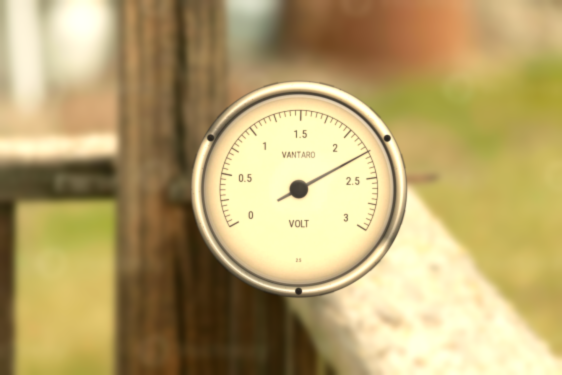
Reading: **2.25** V
